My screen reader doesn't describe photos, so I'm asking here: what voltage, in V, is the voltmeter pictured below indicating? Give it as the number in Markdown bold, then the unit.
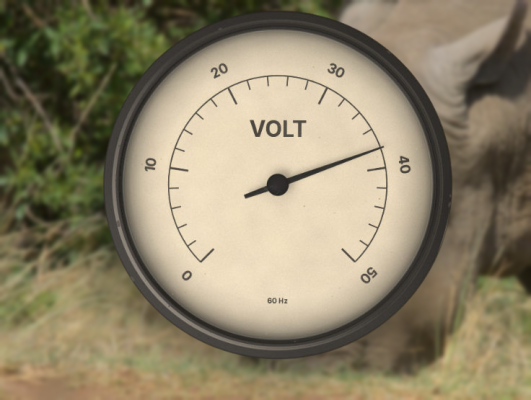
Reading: **38** V
